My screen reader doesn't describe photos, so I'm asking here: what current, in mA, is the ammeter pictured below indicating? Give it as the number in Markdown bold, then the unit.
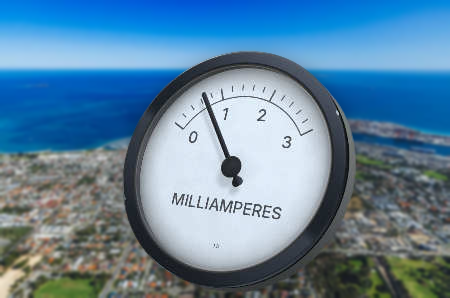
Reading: **0.7** mA
